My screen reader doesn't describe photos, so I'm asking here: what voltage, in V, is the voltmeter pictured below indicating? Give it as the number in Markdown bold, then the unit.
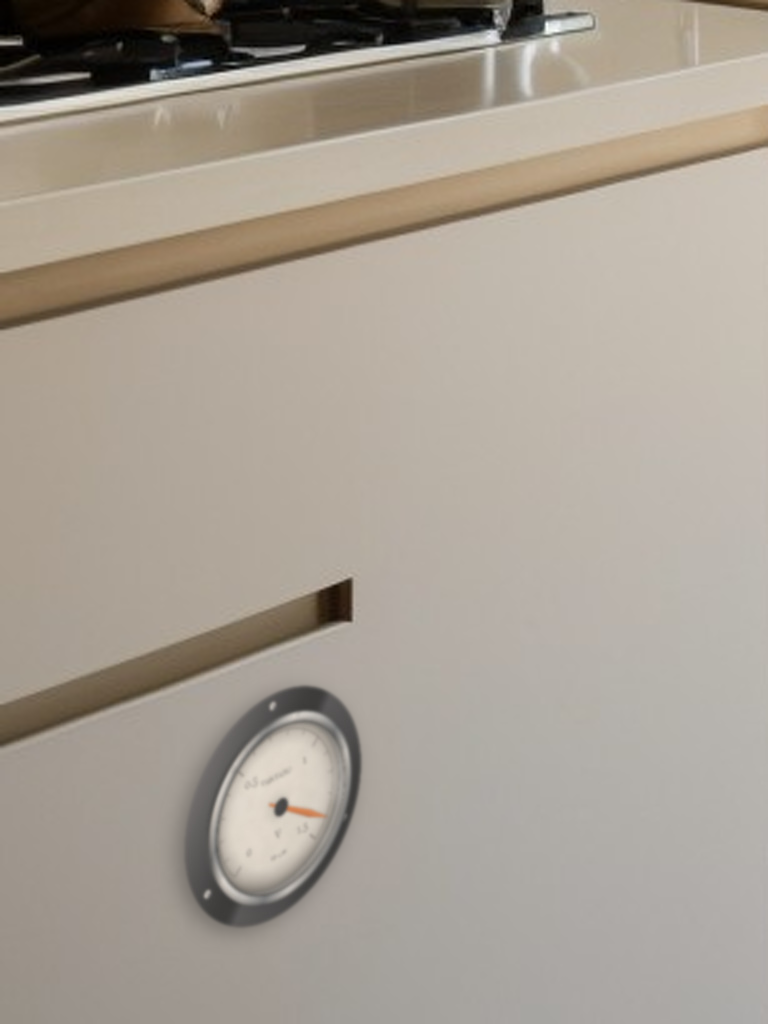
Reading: **1.4** V
